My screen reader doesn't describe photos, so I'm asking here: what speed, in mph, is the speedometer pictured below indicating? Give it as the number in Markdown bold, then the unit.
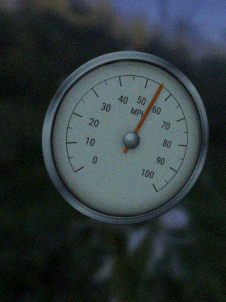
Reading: **55** mph
